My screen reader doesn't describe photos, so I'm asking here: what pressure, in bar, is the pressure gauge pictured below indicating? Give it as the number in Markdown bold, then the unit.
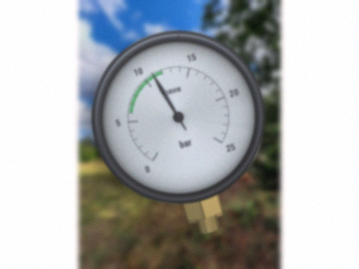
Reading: **11** bar
